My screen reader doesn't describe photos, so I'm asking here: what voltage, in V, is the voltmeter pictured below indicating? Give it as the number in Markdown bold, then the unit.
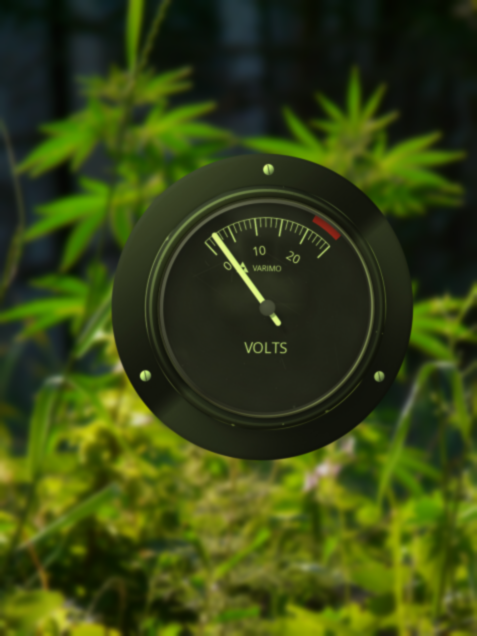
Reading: **2** V
